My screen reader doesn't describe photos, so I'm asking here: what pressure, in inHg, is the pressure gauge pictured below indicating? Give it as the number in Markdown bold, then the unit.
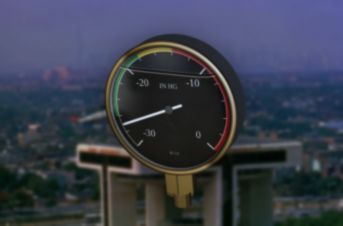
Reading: **-27** inHg
